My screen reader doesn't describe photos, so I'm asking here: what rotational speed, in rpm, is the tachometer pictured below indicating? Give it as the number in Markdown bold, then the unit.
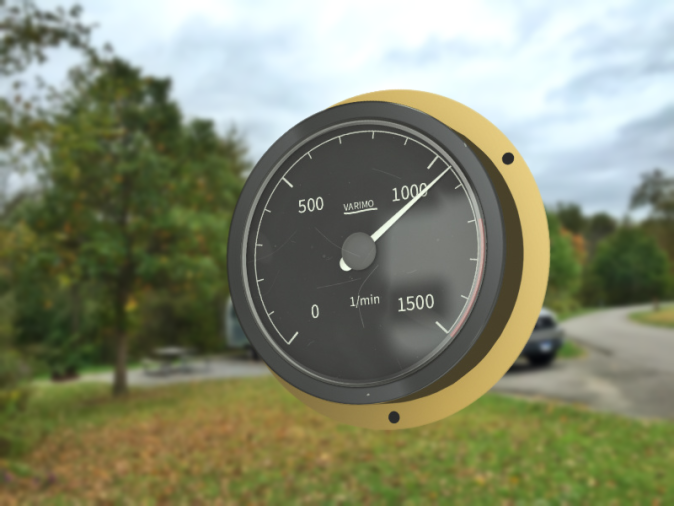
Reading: **1050** rpm
